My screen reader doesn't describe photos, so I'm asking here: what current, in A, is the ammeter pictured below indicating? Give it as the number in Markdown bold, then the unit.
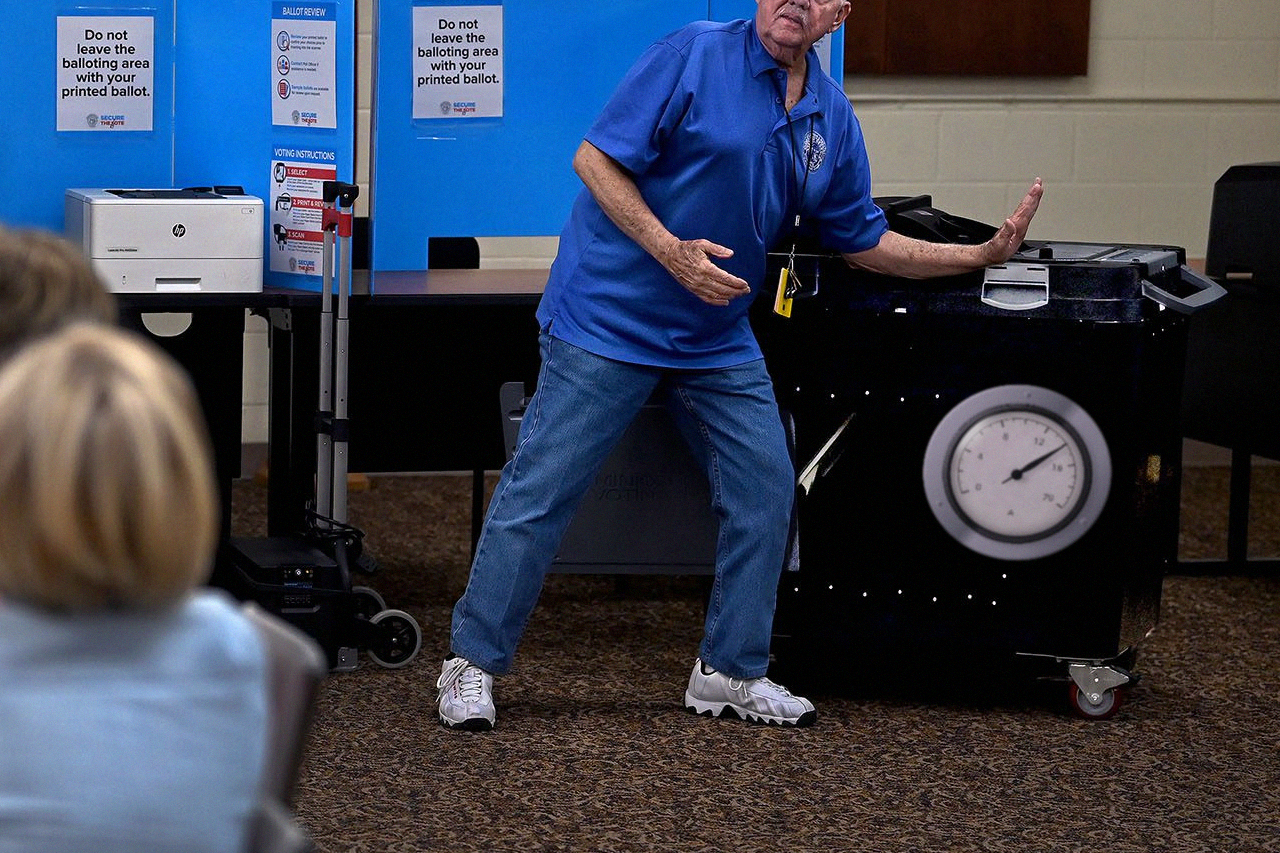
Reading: **14** A
